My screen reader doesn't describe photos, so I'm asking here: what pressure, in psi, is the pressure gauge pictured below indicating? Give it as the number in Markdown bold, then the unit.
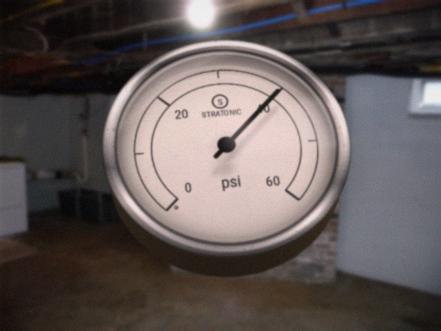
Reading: **40** psi
